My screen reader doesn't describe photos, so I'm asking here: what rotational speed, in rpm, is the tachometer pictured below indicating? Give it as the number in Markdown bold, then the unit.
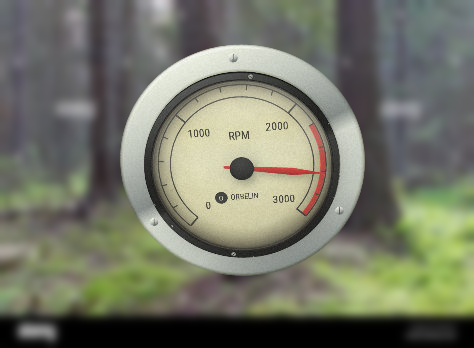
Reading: **2600** rpm
